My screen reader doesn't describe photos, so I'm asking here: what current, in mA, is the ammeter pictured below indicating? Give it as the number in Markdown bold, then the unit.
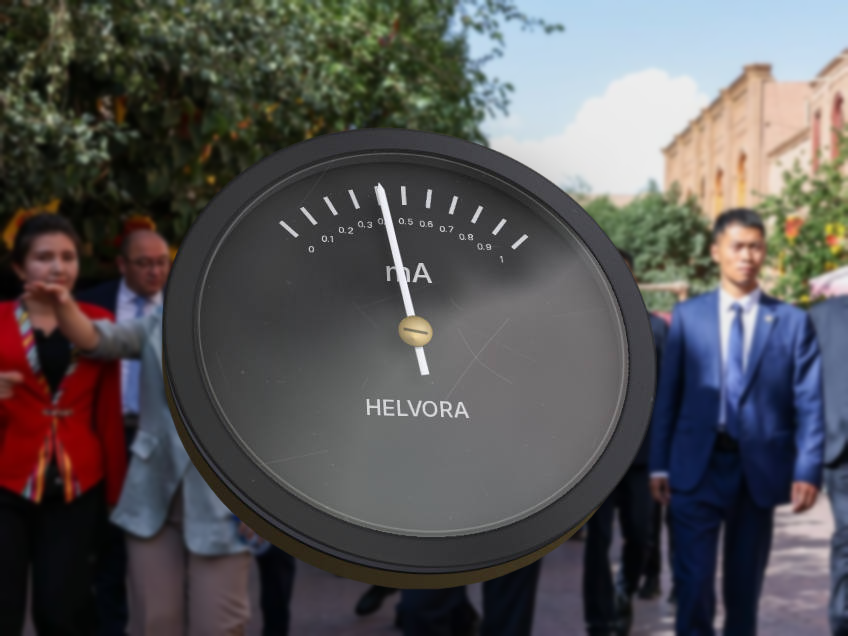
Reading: **0.4** mA
